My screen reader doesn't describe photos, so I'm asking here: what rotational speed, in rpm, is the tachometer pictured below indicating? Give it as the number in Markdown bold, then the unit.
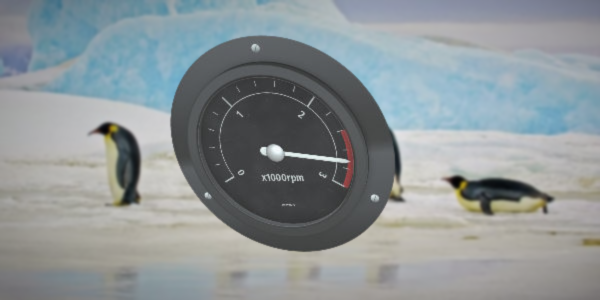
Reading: **2700** rpm
